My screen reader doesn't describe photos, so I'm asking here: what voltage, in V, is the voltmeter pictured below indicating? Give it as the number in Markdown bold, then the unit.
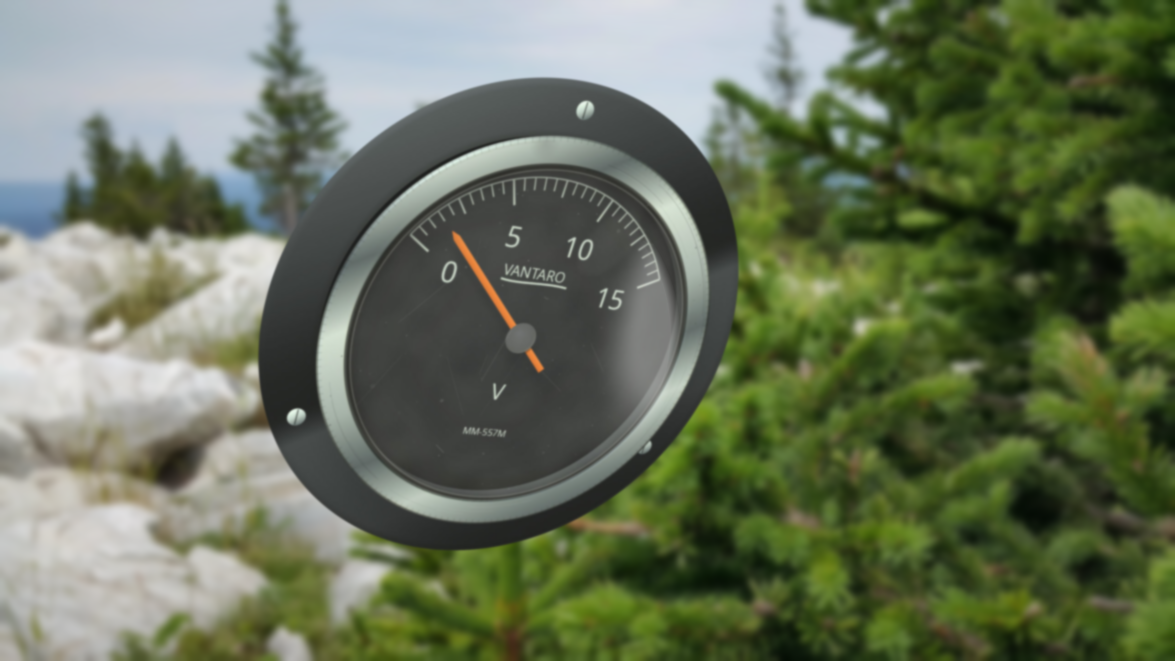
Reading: **1.5** V
